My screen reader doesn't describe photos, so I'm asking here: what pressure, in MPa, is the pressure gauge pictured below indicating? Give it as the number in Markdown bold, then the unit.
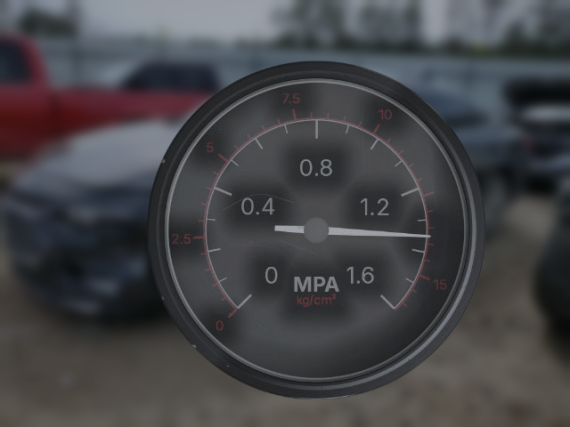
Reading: **1.35** MPa
